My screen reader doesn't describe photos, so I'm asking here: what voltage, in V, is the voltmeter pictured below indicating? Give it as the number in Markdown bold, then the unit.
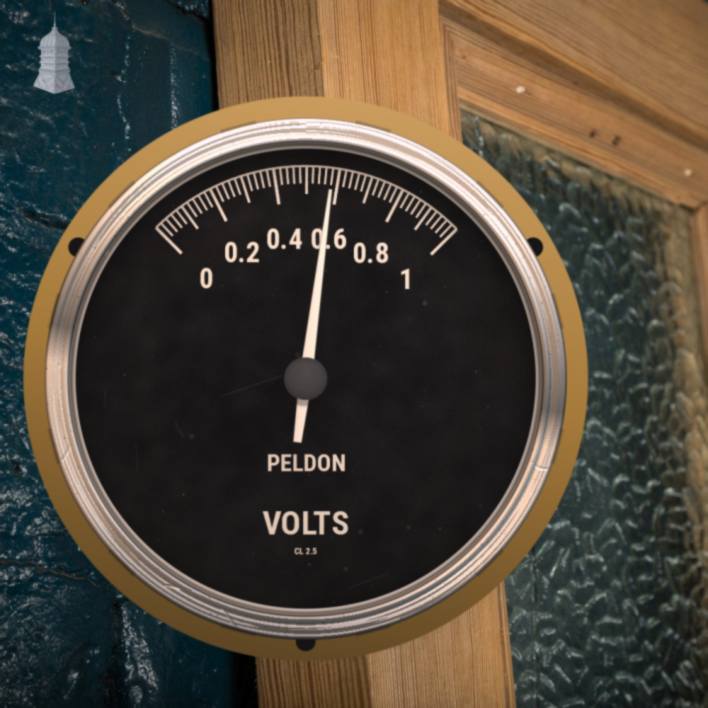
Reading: **0.58** V
